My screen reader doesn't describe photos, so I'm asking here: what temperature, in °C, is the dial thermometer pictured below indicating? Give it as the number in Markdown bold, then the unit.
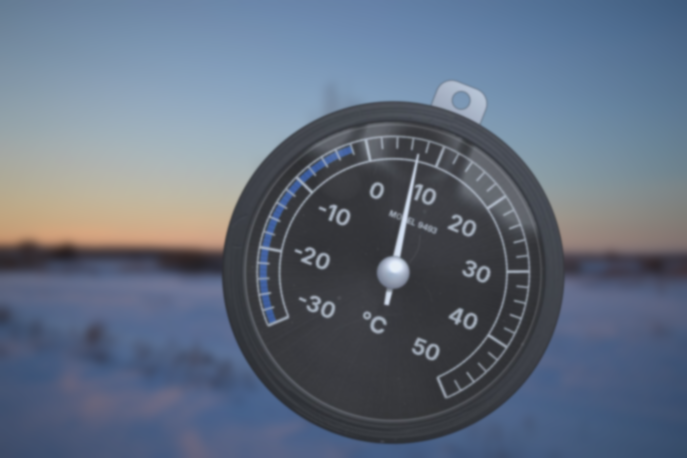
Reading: **7** °C
